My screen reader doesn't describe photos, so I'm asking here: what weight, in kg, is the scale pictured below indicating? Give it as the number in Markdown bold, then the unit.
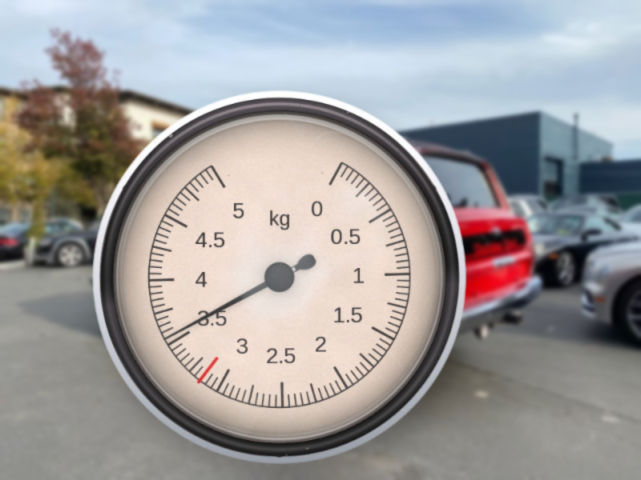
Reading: **3.55** kg
